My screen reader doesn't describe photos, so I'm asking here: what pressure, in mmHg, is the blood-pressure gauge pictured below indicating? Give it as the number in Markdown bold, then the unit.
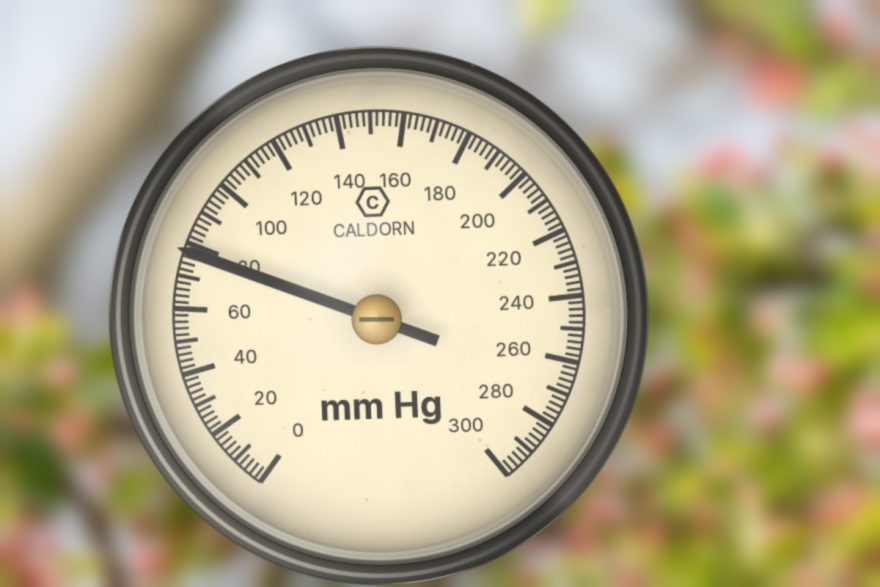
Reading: **78** mmHg
